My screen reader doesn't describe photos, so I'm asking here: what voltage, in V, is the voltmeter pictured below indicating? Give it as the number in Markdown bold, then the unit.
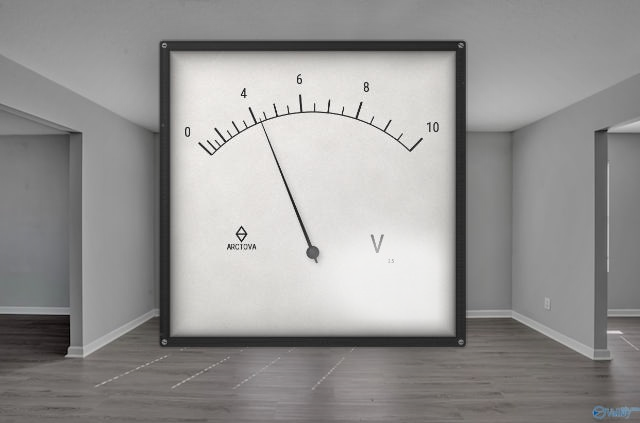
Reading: **4.25** V
